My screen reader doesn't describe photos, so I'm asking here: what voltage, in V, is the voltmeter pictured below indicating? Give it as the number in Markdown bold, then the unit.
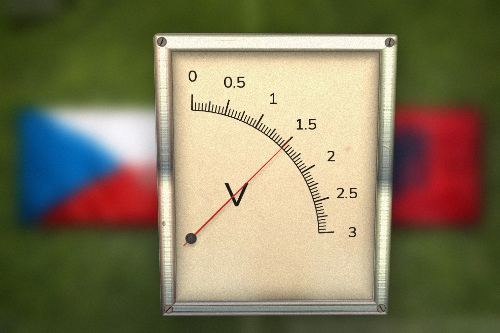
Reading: **1.5** V
